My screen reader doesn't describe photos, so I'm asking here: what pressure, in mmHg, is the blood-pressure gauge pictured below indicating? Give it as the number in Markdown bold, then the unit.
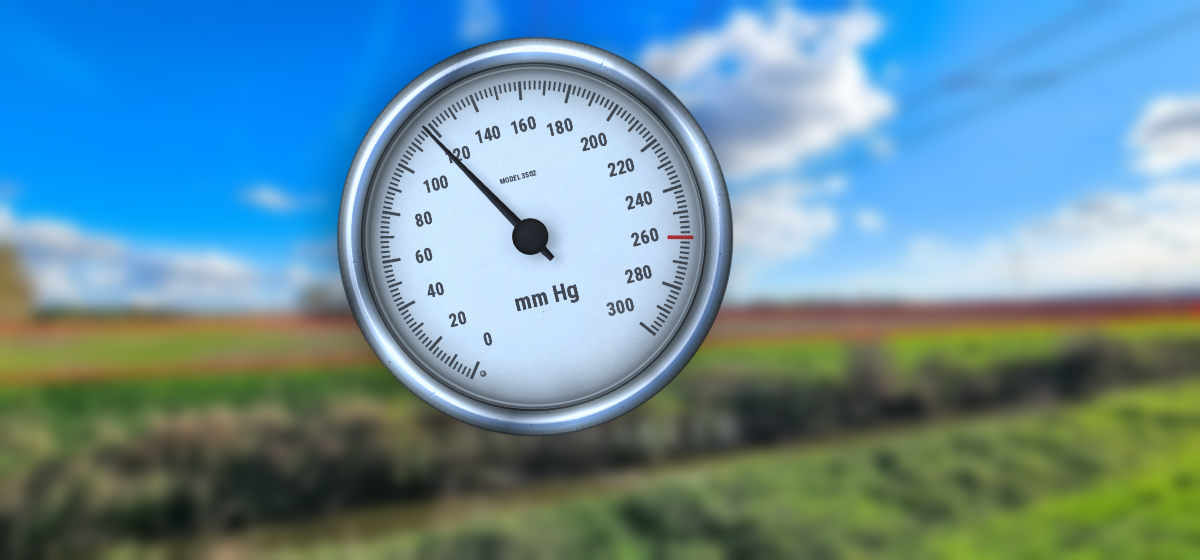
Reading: **118** mmHg
